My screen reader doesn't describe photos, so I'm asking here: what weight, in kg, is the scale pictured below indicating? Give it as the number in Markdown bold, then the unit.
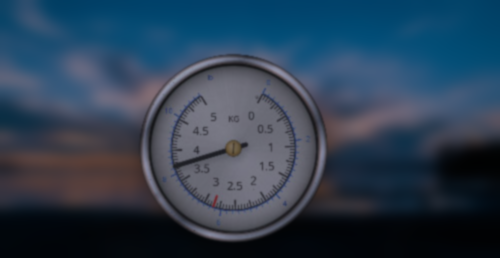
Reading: **3.75** kg
